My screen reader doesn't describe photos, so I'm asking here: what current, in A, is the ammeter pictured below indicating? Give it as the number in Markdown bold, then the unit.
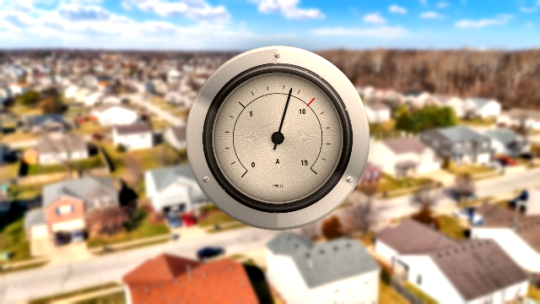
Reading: **8.5** A
